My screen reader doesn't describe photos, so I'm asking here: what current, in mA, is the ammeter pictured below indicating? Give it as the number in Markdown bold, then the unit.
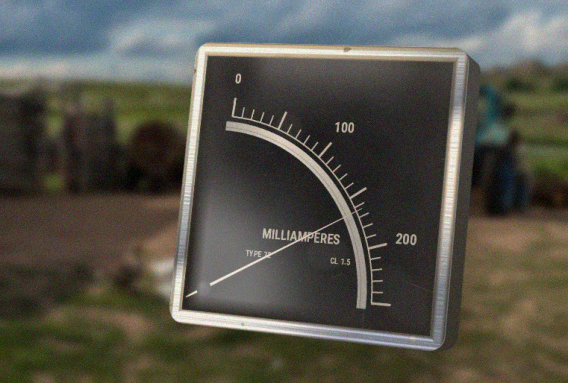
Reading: **165** mA
